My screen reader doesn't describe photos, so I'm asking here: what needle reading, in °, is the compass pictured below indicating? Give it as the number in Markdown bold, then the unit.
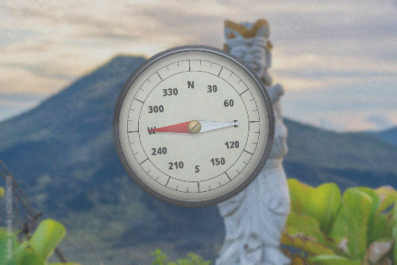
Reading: **270** °
